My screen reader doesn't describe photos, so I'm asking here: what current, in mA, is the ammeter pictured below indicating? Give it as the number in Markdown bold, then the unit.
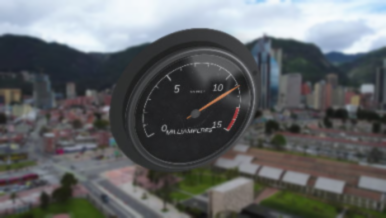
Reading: **11** mA
